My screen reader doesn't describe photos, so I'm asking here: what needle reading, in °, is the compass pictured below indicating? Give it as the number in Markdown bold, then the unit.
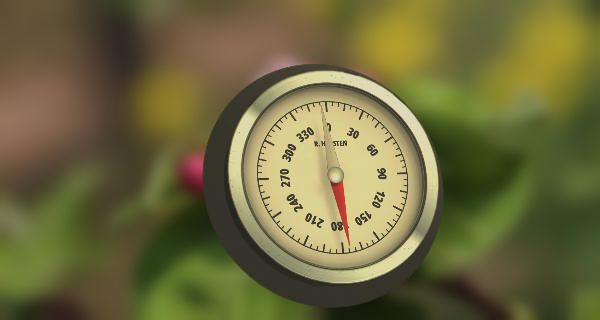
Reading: **175** °
